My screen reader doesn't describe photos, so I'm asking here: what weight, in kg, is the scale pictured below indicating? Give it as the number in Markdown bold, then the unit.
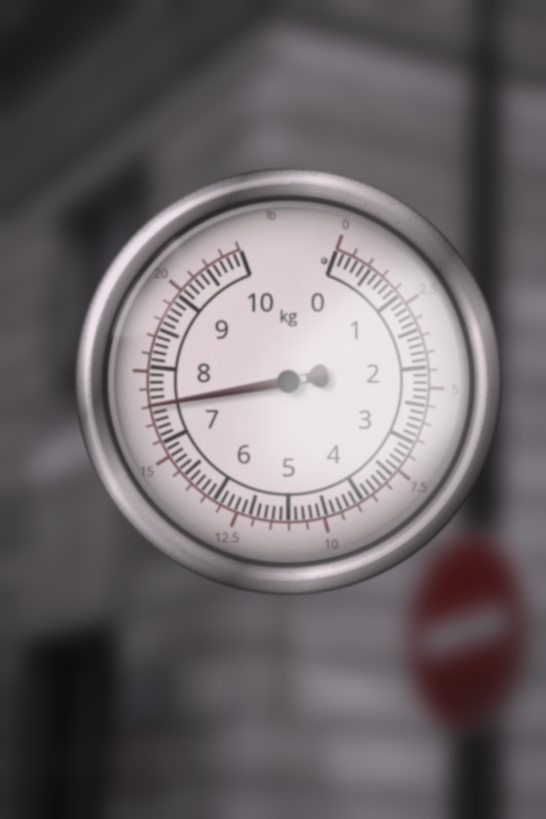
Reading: **7.5** kg
